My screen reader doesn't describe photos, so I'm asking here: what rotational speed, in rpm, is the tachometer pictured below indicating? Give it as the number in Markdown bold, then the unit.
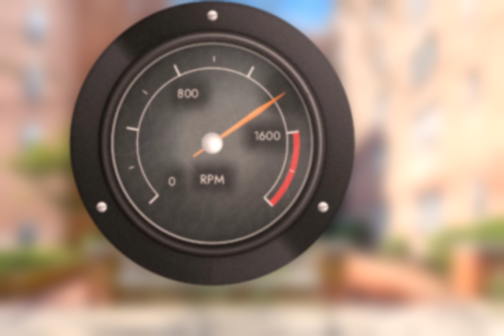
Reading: **1400** rpm
